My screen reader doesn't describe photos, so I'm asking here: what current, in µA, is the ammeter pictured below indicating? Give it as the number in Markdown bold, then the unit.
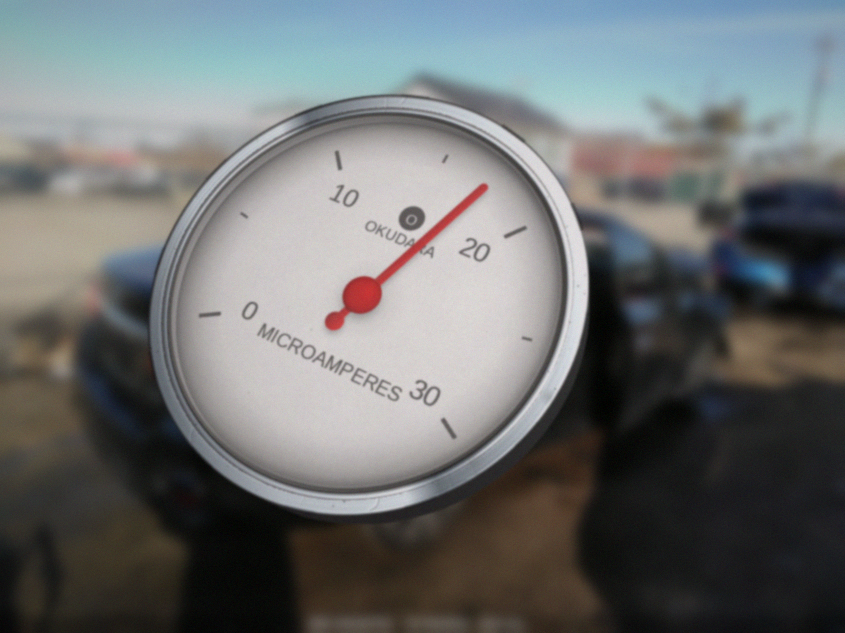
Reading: **17.5** µA
